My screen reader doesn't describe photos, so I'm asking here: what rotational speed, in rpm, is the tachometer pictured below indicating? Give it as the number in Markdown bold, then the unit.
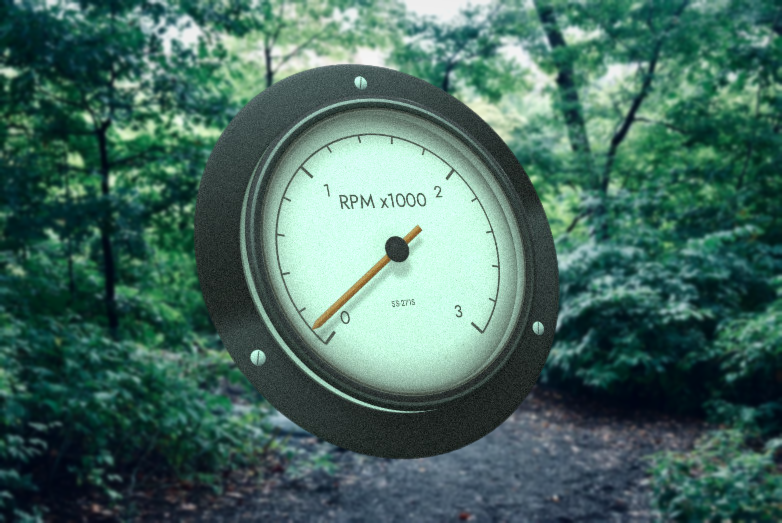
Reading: **100** rpm
